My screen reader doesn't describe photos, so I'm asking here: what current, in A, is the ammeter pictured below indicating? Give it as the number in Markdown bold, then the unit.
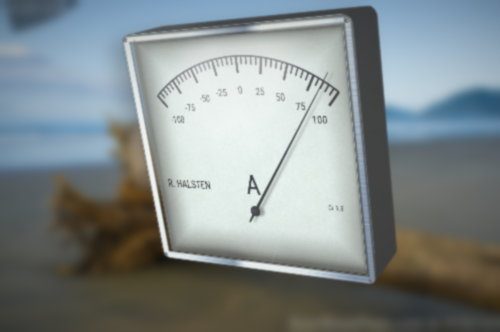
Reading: **85** A
